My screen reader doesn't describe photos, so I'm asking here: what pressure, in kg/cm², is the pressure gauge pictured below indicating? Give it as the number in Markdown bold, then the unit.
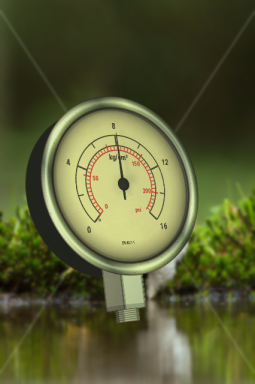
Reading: **8** kg/cm²
